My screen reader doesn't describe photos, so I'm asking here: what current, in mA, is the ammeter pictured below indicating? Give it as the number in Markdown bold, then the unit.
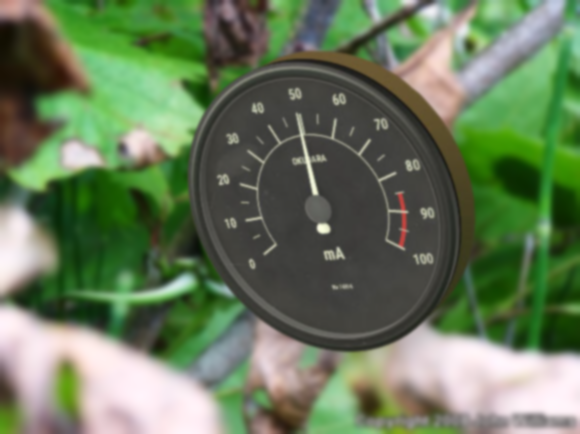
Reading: **50** mA
